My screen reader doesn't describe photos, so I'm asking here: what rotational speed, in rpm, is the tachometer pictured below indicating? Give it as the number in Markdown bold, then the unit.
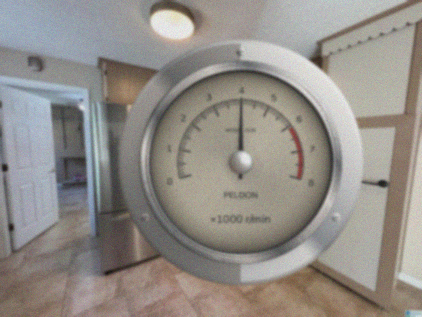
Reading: **4000** rpm
